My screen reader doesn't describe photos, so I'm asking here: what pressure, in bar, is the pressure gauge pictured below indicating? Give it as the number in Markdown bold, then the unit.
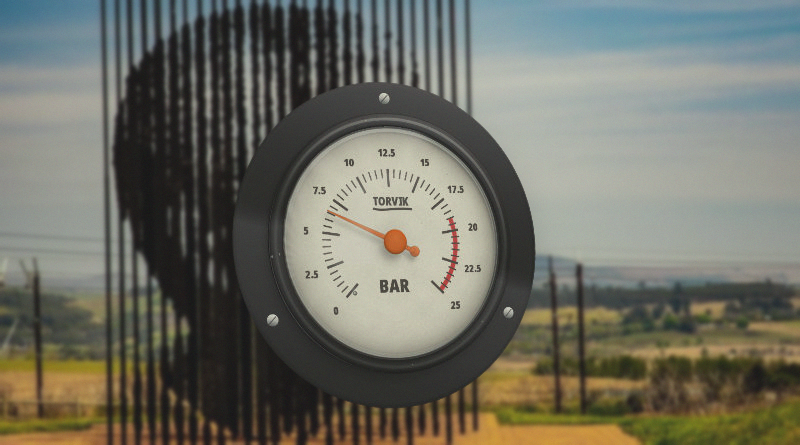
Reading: **6.5** bar
